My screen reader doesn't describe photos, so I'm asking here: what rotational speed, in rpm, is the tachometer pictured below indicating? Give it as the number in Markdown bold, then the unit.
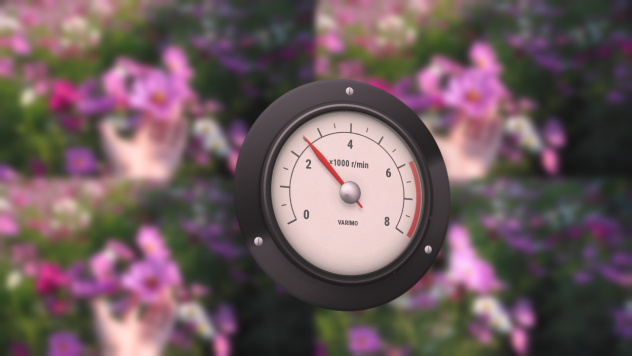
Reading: **2500** rpm
